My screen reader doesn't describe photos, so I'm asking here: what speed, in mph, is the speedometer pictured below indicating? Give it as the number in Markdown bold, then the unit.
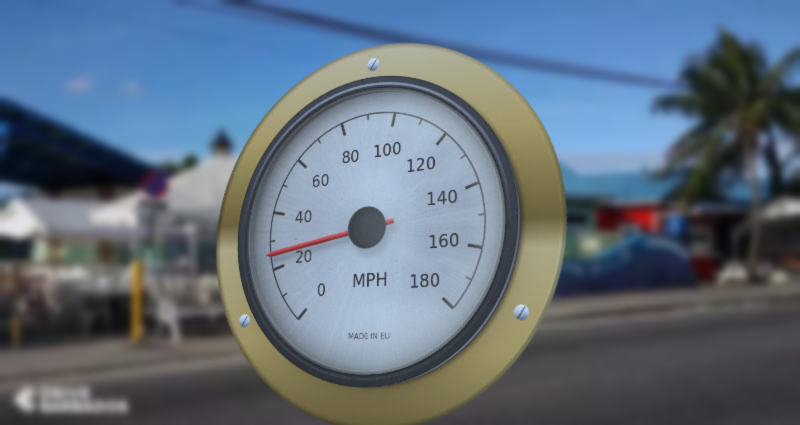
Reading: **25** mph
